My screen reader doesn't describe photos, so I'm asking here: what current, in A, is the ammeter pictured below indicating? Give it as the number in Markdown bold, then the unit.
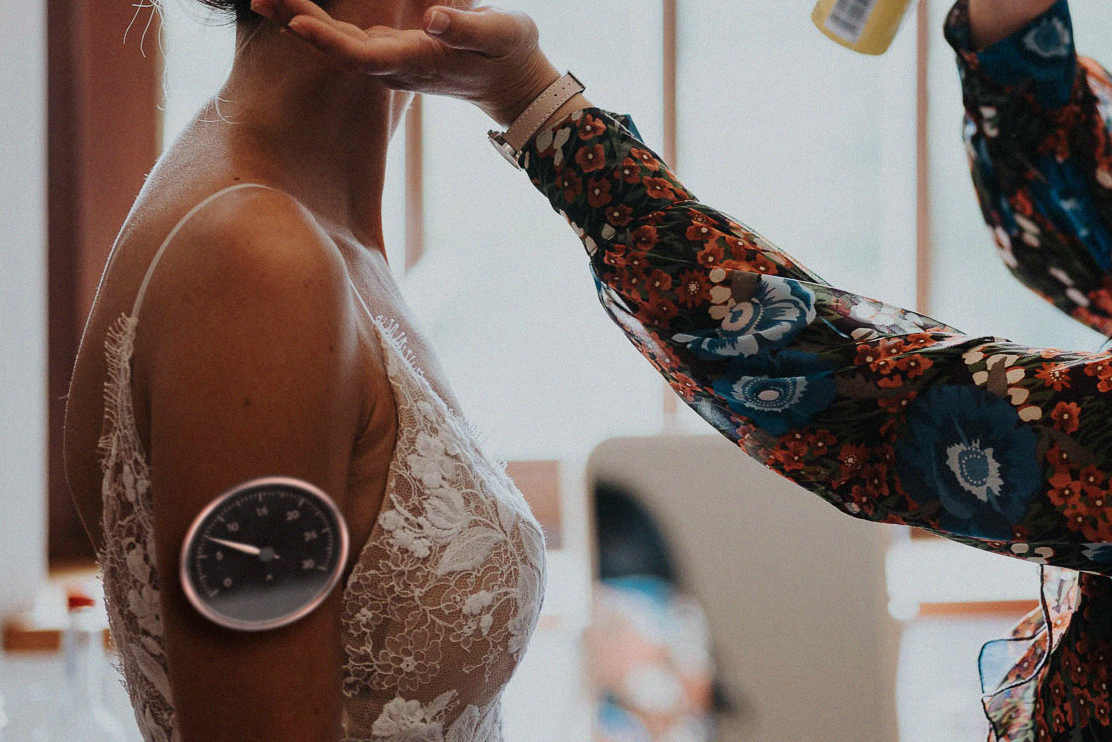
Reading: **7.5** A
